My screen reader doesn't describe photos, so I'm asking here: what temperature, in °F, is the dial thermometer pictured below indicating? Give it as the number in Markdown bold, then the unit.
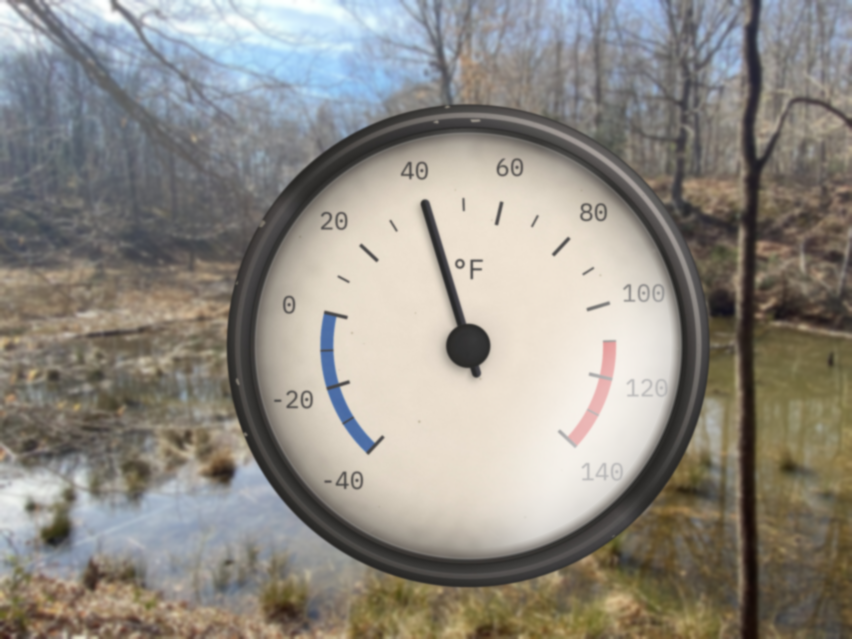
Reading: **40** °F
